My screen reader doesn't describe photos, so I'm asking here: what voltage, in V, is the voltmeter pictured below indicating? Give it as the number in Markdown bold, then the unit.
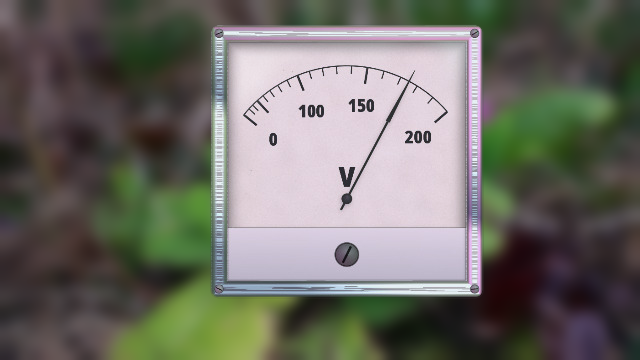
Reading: **175** V
